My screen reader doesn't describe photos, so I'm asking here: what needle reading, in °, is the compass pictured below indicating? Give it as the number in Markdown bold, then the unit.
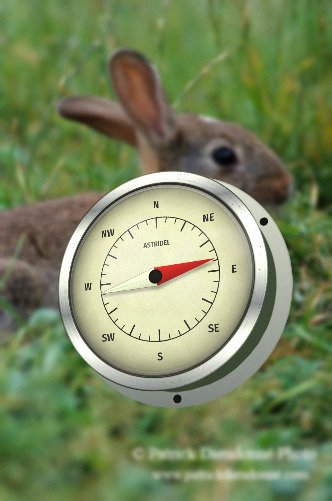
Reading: **80** °
